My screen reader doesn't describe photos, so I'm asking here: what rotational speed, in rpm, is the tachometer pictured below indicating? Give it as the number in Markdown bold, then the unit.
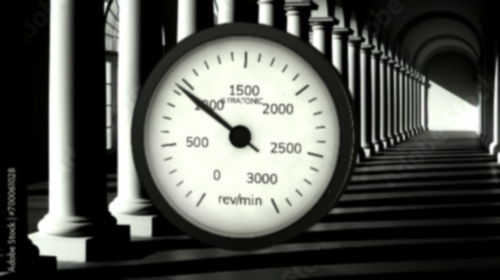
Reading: **950** rpm
